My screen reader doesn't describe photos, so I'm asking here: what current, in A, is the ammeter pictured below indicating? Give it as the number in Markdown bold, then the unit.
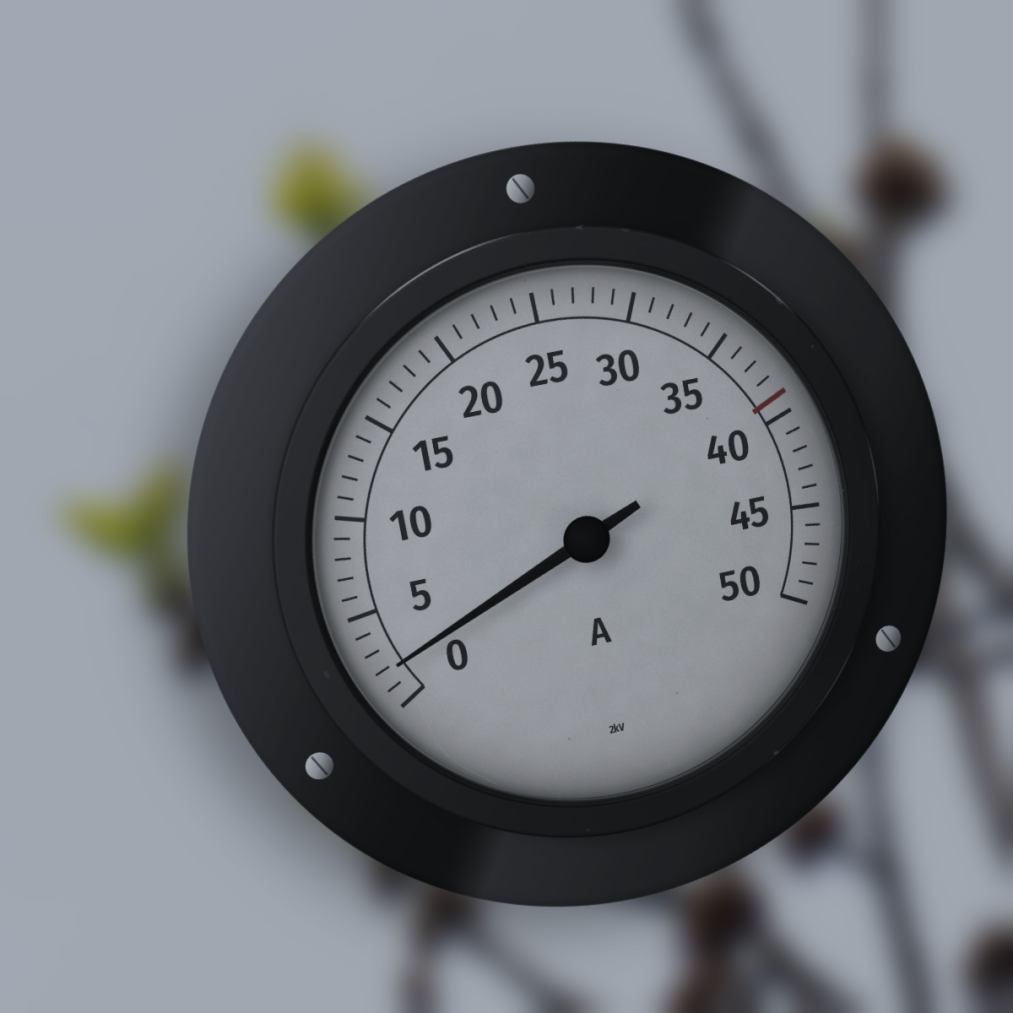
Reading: **2** A
